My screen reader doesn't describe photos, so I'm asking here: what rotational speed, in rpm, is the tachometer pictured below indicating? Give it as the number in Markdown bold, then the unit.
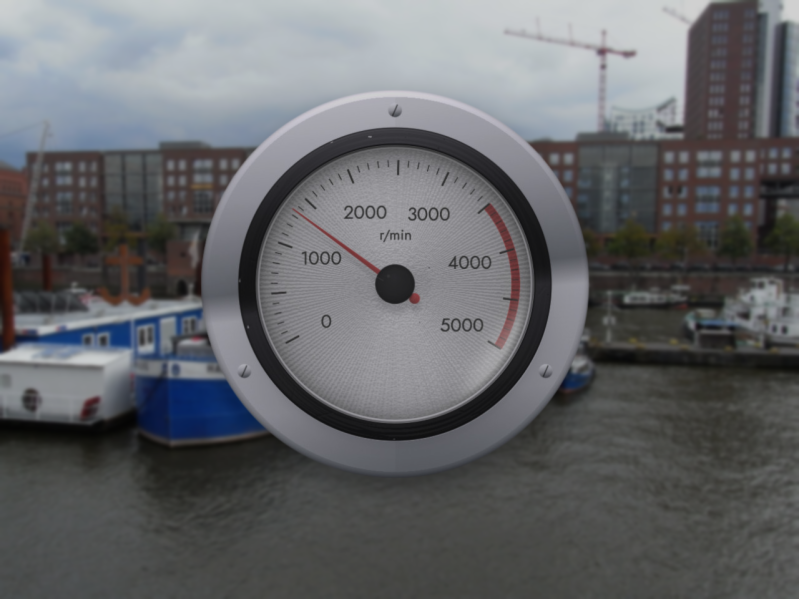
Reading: **1350** rpm
